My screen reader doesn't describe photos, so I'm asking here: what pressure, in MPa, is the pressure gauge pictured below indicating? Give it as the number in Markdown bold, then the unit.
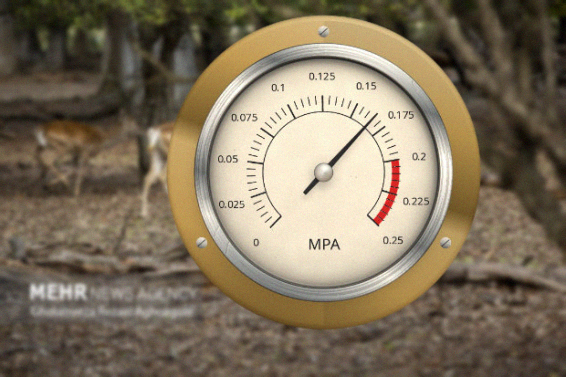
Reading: **0.165** MPa
